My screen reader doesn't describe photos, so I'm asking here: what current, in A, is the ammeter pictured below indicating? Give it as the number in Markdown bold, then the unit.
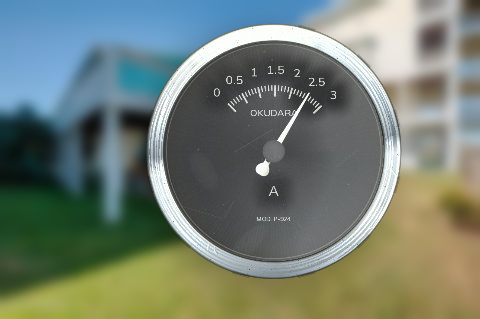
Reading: **2.5** A
